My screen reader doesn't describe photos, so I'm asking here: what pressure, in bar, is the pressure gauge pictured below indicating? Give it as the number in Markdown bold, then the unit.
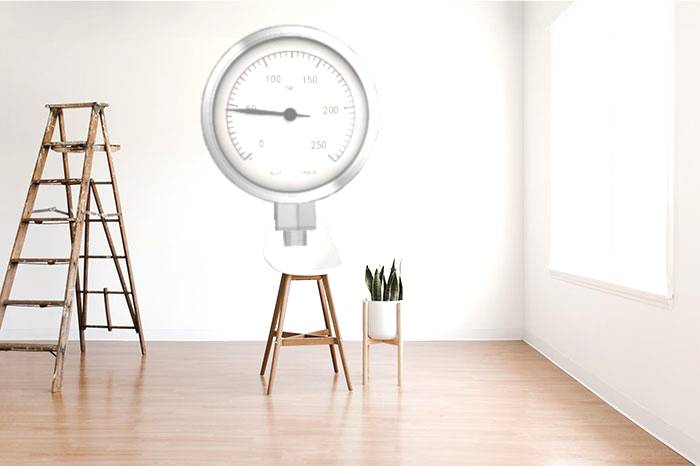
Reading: **45** bar
